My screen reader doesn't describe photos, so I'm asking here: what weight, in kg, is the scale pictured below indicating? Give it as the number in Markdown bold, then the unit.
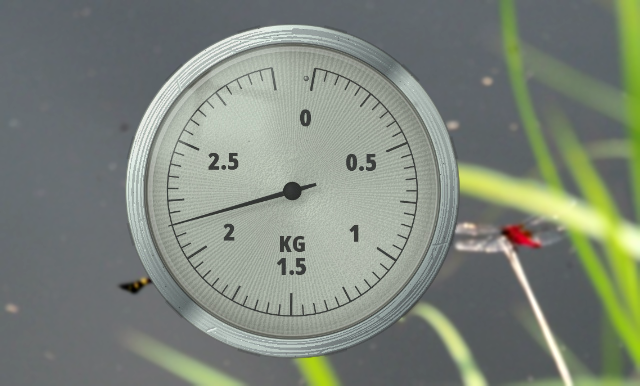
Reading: **2.15** kg
